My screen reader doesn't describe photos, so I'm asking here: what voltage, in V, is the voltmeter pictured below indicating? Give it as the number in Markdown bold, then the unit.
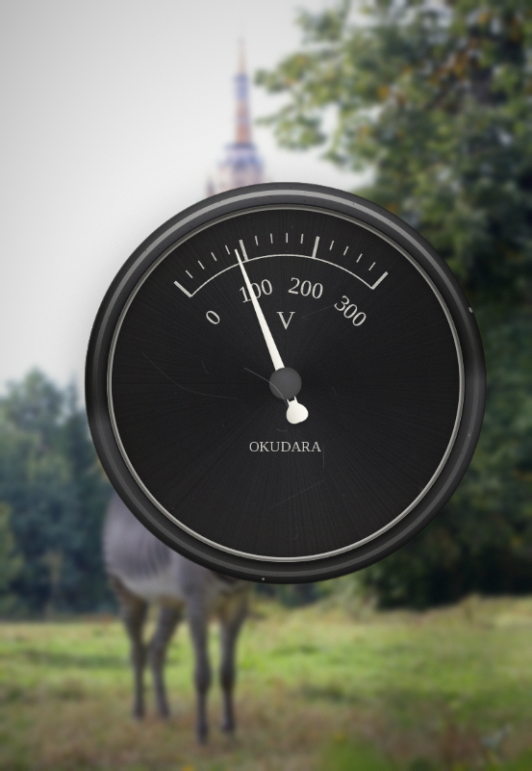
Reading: **90** V
